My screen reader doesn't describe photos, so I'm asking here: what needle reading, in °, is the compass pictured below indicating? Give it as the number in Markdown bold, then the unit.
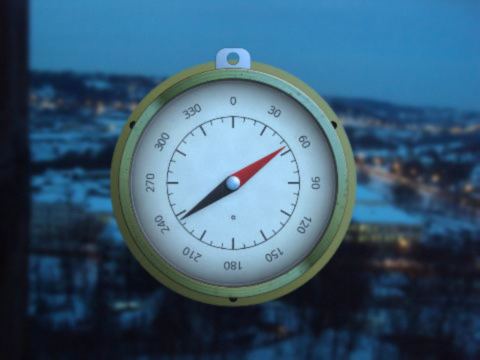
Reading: **55** °
